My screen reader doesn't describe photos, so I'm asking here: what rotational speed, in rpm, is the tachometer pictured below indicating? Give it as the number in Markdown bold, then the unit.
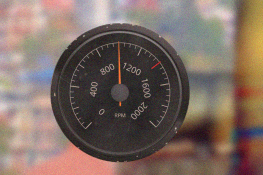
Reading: **1000** rpm
